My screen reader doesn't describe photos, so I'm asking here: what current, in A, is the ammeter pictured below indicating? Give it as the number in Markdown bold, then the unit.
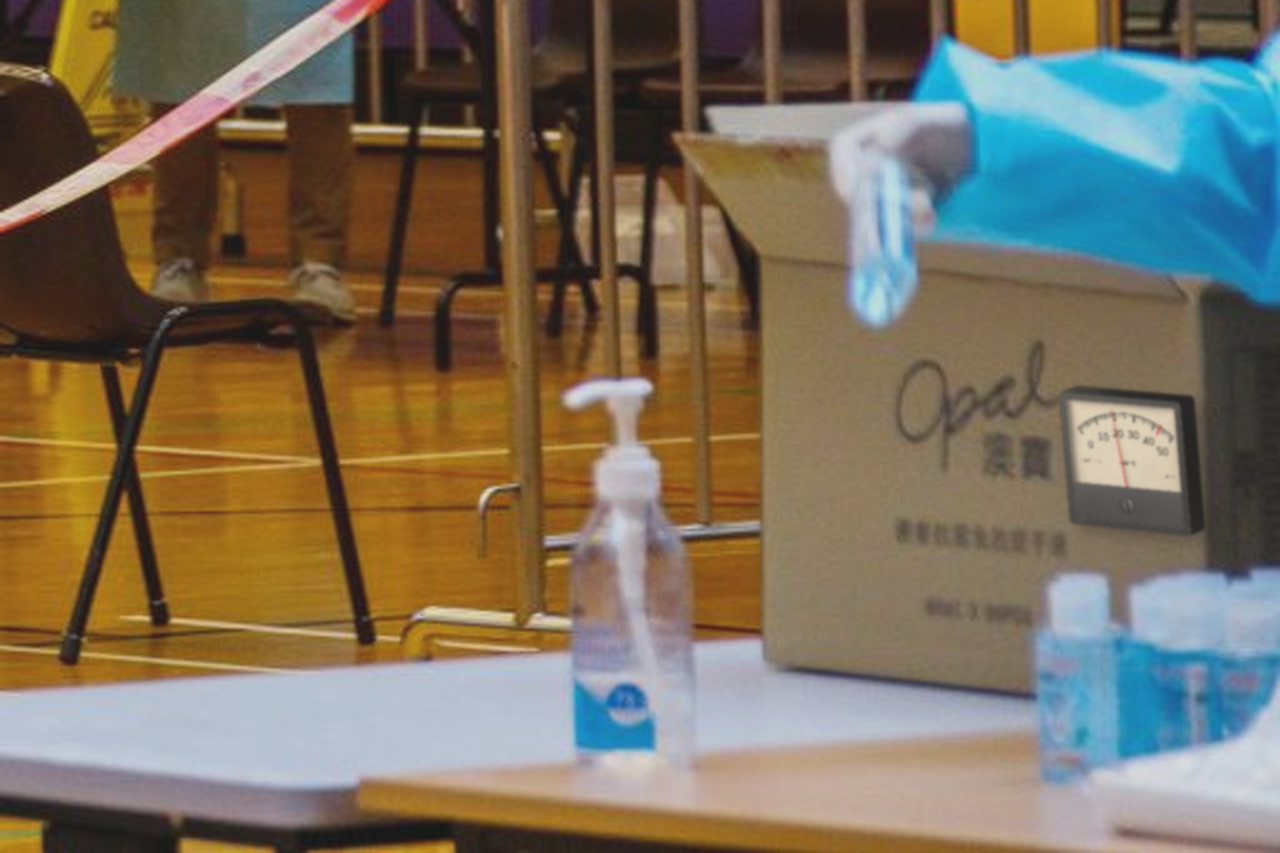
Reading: **20** A
